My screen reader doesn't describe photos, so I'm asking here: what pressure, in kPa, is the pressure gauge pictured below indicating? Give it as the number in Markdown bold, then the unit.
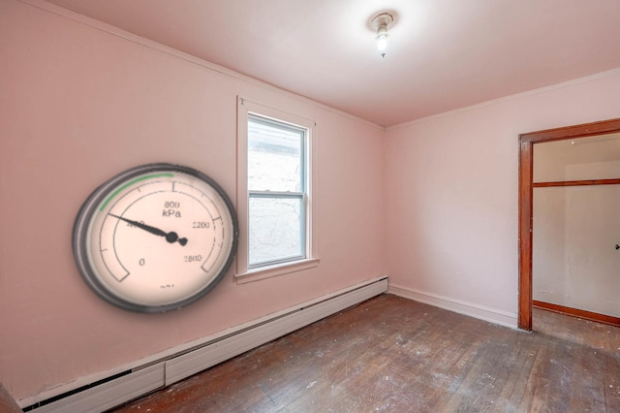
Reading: **400** kPa
